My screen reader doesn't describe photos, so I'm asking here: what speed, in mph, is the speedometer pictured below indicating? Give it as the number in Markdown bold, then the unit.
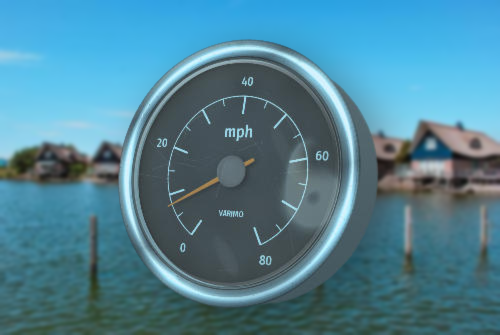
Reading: **7.5** mph
